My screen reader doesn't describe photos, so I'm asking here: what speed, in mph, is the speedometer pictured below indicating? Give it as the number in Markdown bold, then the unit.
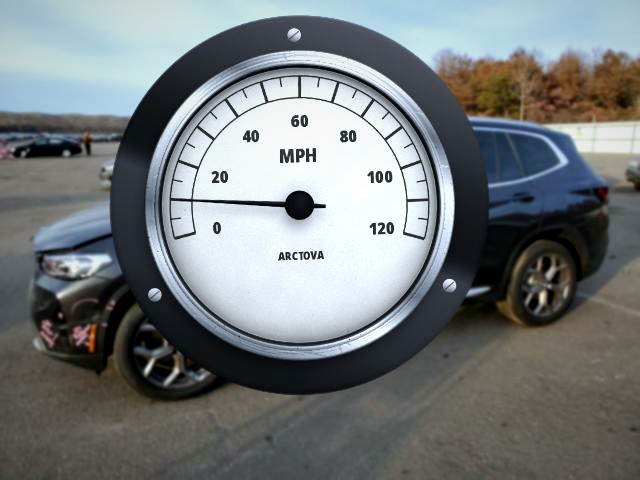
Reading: **10** mph
